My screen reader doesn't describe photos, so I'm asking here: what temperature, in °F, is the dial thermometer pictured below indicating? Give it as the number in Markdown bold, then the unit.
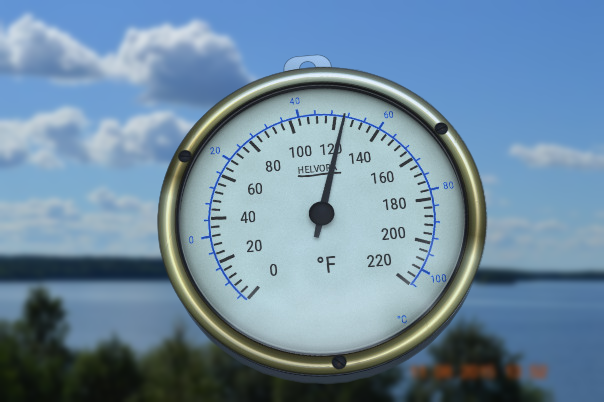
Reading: **124** °F
